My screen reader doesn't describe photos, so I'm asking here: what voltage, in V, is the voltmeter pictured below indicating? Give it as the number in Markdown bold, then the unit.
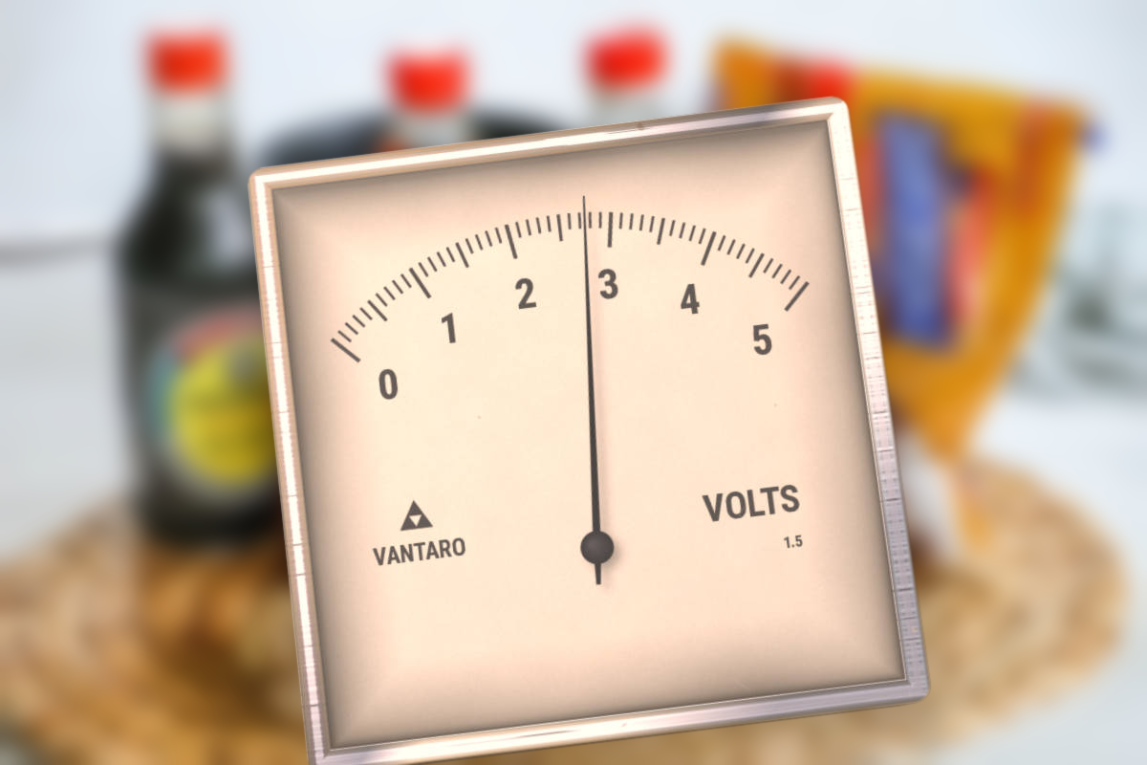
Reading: **2.75** V
